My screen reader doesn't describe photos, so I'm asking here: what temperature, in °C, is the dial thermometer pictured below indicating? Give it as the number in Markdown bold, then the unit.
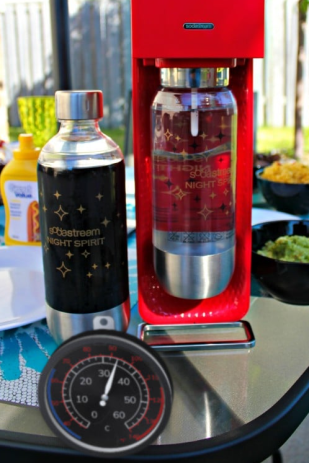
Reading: **34** °C
